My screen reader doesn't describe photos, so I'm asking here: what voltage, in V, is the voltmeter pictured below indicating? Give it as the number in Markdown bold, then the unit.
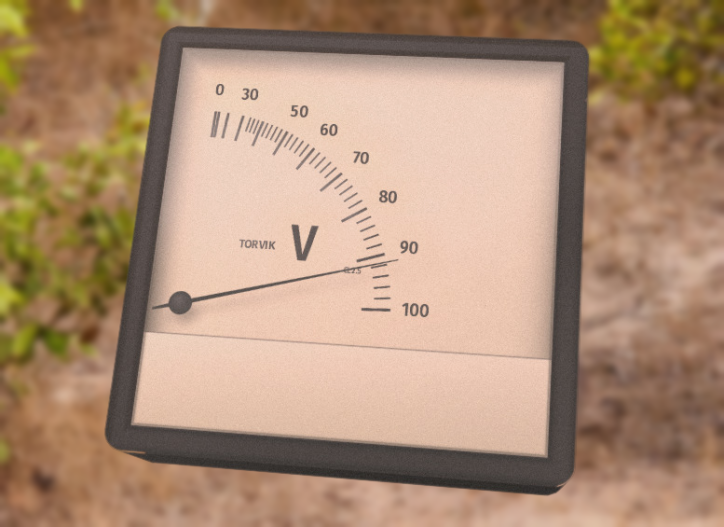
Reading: **92** V
